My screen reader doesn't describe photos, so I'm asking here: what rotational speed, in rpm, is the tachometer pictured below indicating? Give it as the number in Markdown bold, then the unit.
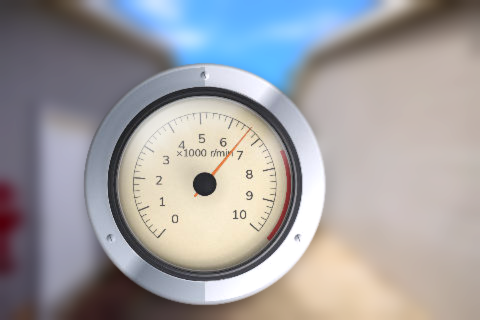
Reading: **6600** rpm
